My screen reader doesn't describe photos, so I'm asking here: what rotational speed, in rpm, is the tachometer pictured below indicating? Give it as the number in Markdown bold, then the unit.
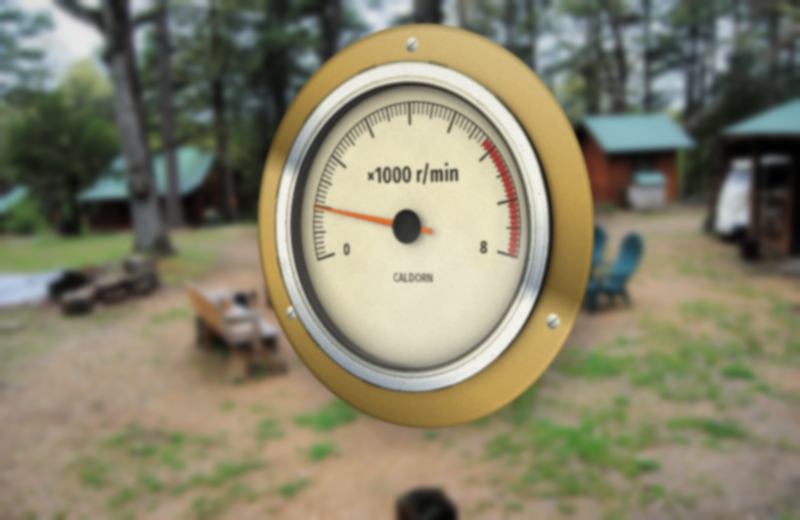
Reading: **1000** rpm
